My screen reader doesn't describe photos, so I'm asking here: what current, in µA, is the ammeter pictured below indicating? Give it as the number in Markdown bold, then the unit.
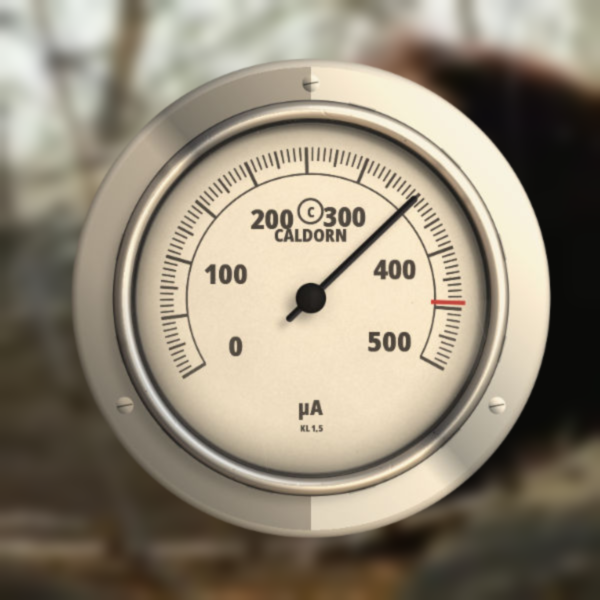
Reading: **350** µA
